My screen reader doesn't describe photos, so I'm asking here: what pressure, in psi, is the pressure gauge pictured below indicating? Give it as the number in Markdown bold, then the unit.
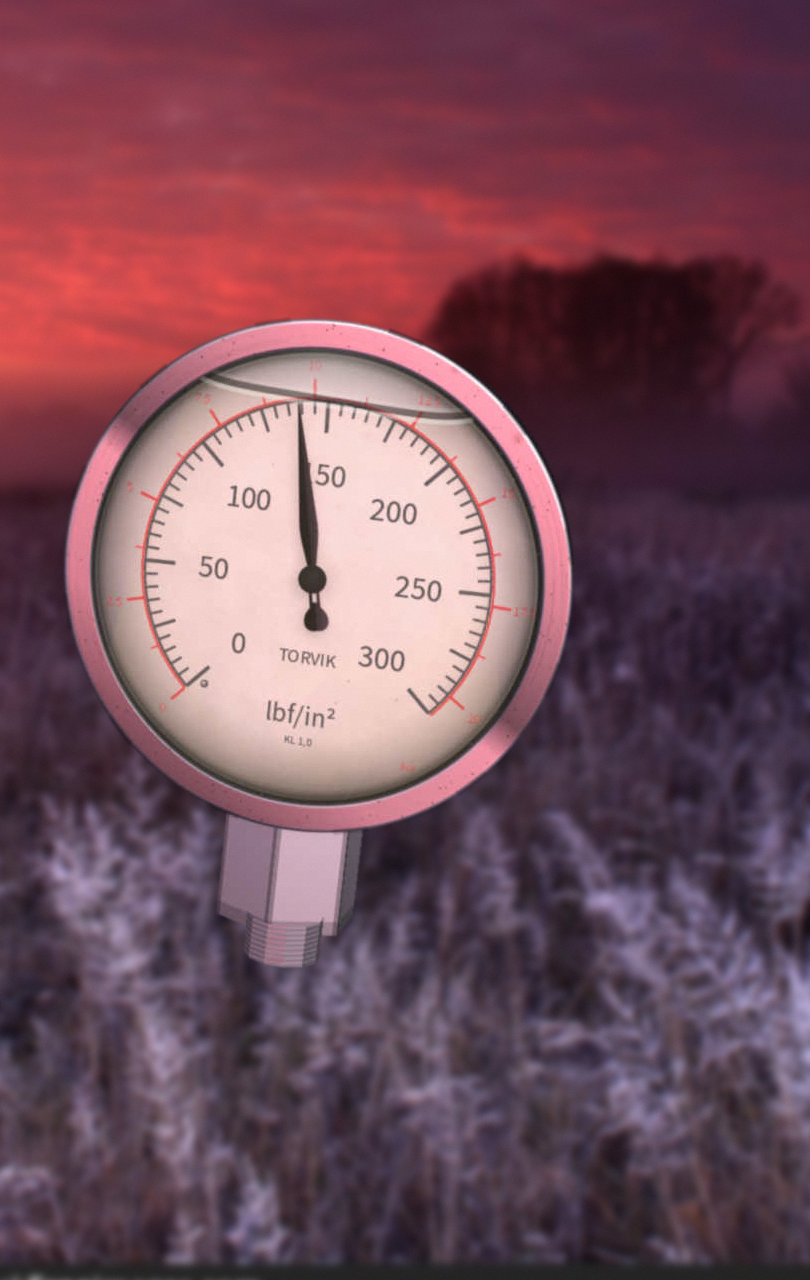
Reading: **140** psi
